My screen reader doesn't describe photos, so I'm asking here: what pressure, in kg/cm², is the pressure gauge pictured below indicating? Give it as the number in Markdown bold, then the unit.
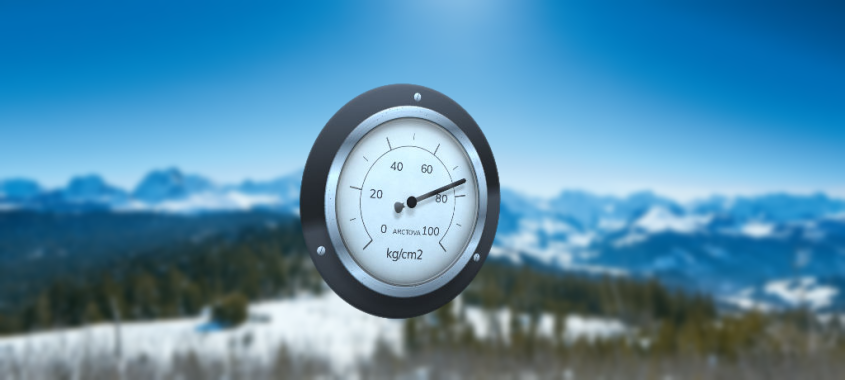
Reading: **75** kg/cm²
